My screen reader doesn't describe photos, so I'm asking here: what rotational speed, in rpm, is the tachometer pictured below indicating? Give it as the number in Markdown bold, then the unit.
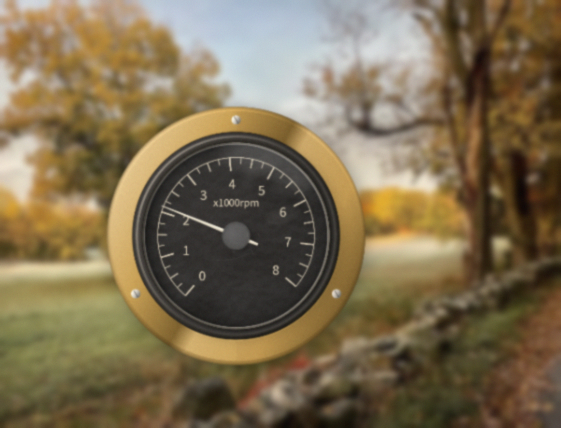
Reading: **2125** rpm
